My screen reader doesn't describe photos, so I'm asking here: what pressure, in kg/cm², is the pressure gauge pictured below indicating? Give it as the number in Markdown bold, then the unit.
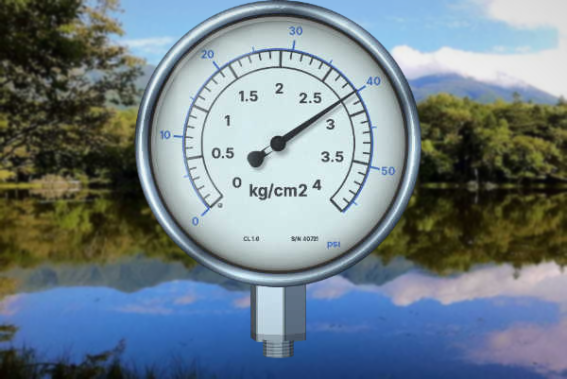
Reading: **2.8** kg/cm²
